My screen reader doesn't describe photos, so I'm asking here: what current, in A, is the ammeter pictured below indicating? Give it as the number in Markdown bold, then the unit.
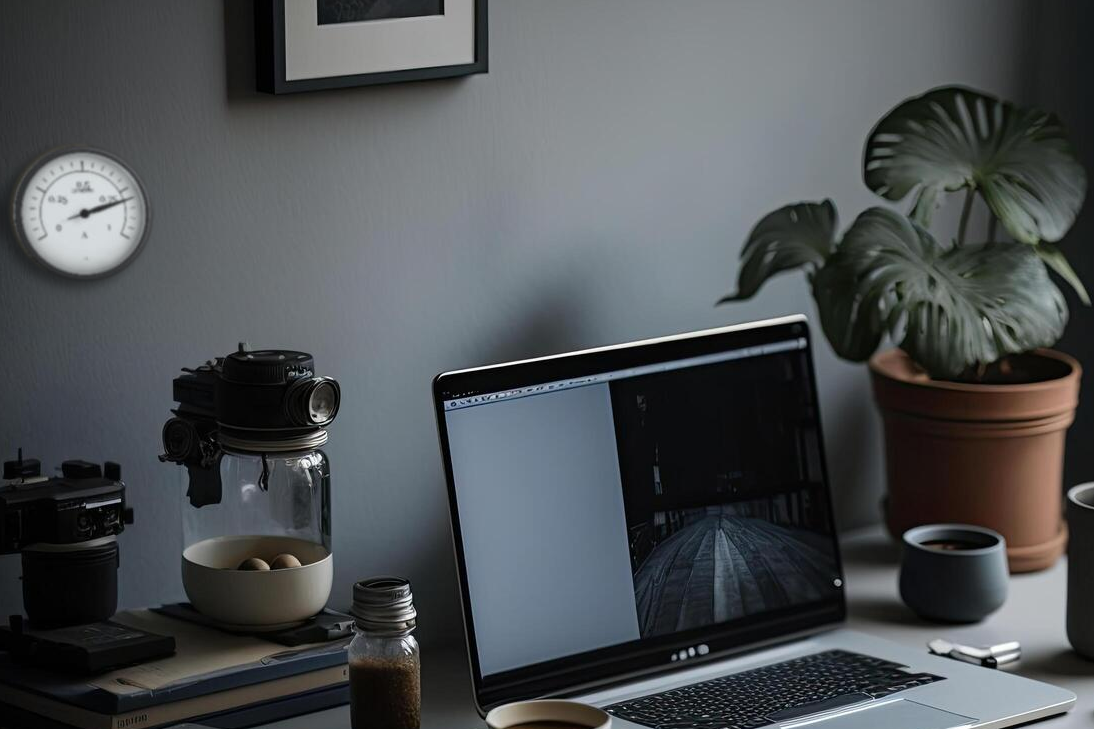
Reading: **0.8** A
